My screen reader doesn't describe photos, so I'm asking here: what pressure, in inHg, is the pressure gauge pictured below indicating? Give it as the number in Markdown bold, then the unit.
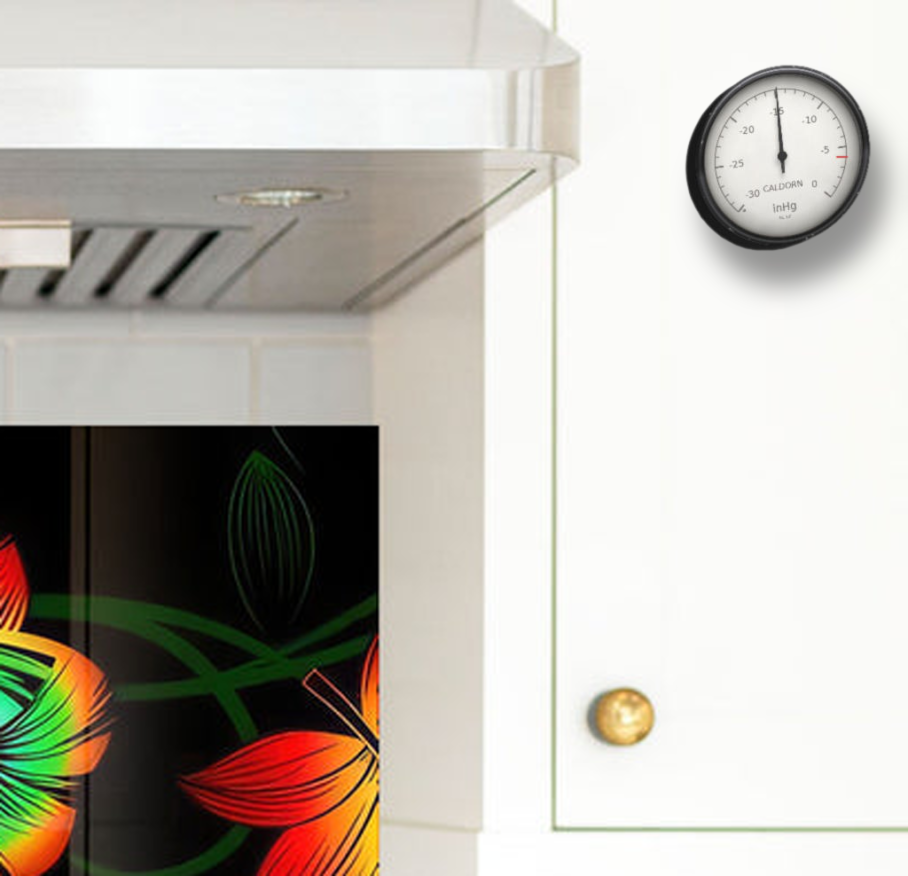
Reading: **-15** inHg
